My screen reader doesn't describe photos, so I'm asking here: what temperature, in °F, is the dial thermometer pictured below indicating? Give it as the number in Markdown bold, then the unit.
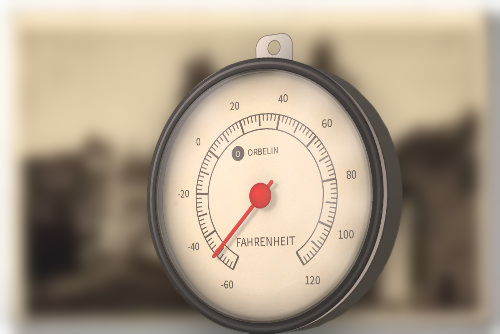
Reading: **-50** °F
